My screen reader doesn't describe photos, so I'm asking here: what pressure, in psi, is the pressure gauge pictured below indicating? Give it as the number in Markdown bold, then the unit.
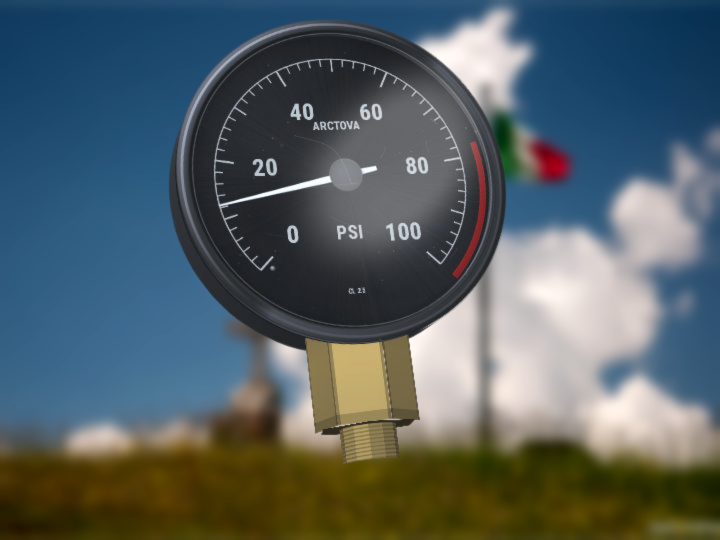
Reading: **12** psi
